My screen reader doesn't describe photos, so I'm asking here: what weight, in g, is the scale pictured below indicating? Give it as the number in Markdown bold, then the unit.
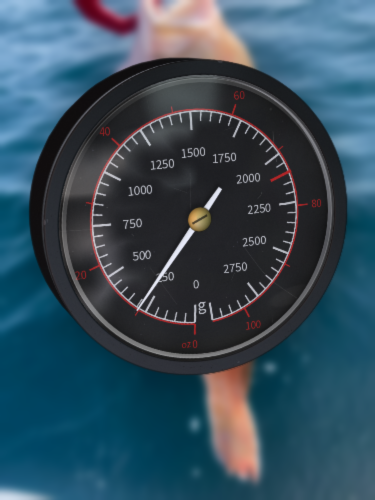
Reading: **300** g
